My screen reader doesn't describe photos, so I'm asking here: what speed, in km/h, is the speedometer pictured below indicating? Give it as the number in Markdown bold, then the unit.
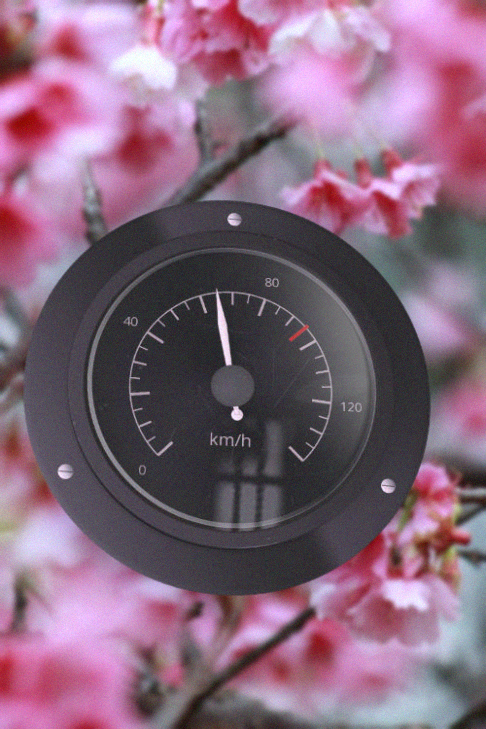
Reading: **65** km/h
